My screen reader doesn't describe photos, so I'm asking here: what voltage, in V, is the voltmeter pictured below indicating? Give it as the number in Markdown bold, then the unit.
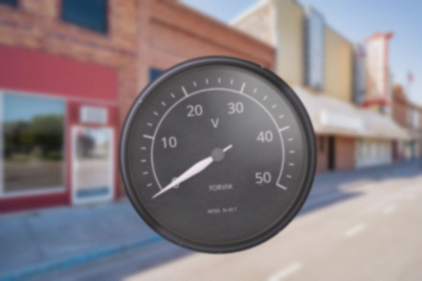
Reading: **0** V
